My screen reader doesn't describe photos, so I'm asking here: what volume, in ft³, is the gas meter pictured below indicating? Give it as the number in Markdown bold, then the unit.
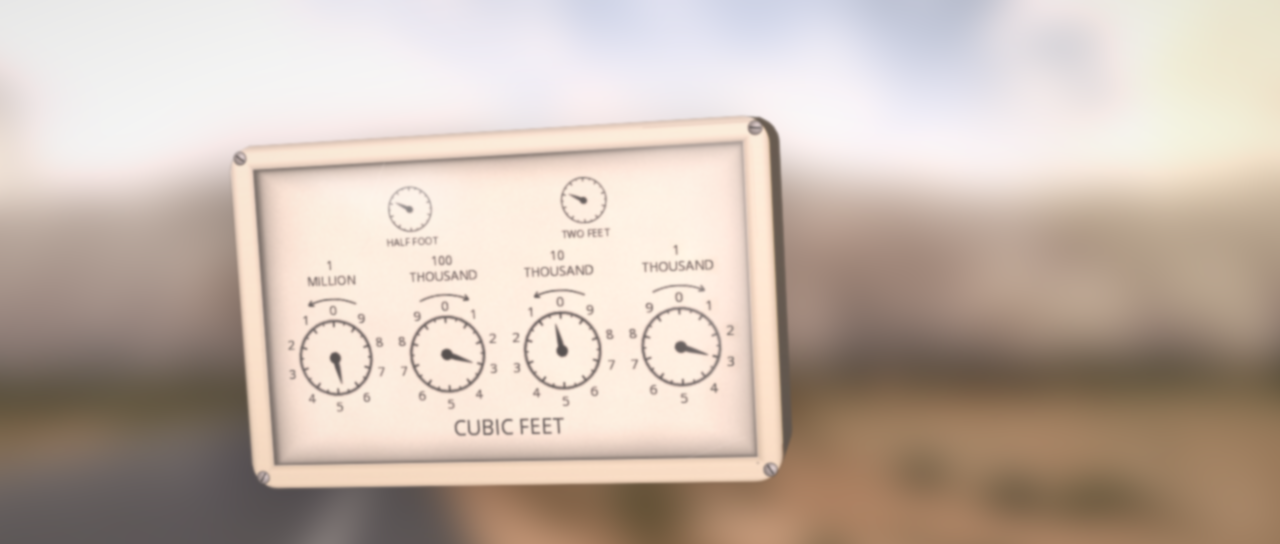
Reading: **530300** ft³
